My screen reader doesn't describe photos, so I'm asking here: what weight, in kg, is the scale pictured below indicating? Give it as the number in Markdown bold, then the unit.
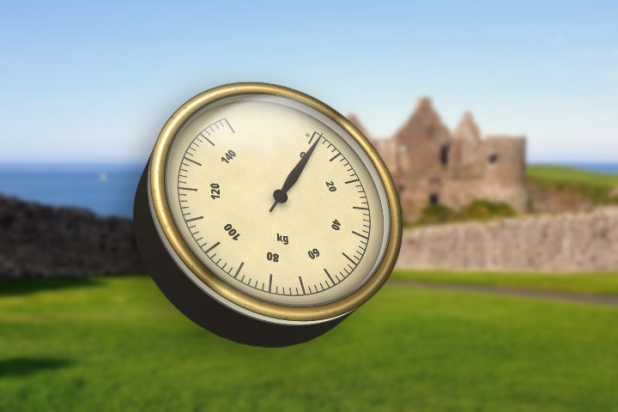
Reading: **2** kg
